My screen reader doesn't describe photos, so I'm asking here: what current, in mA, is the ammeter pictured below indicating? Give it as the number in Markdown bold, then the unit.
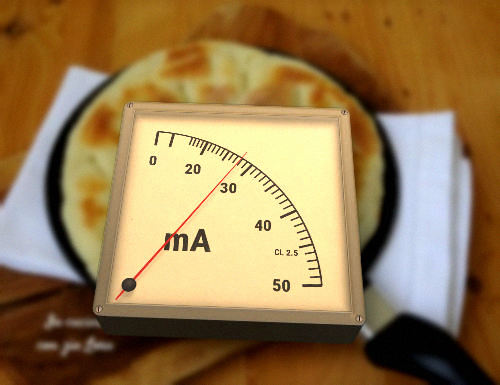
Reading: **28** mA
